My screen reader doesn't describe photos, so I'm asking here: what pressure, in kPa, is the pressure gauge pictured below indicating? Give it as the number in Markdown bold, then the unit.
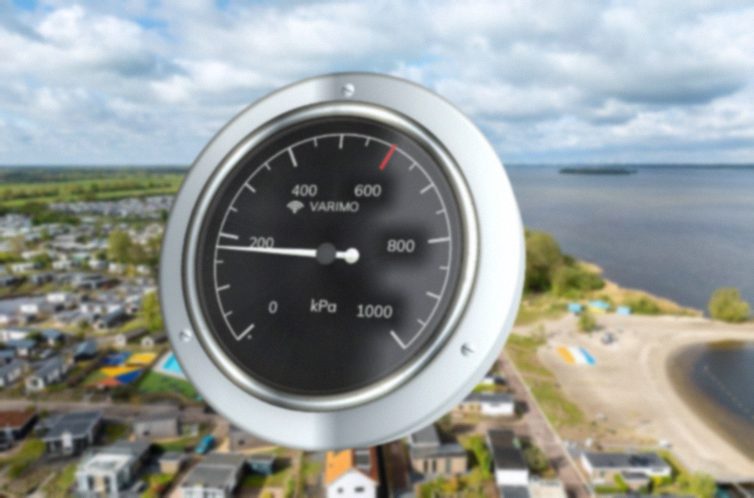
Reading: **175** kPa
